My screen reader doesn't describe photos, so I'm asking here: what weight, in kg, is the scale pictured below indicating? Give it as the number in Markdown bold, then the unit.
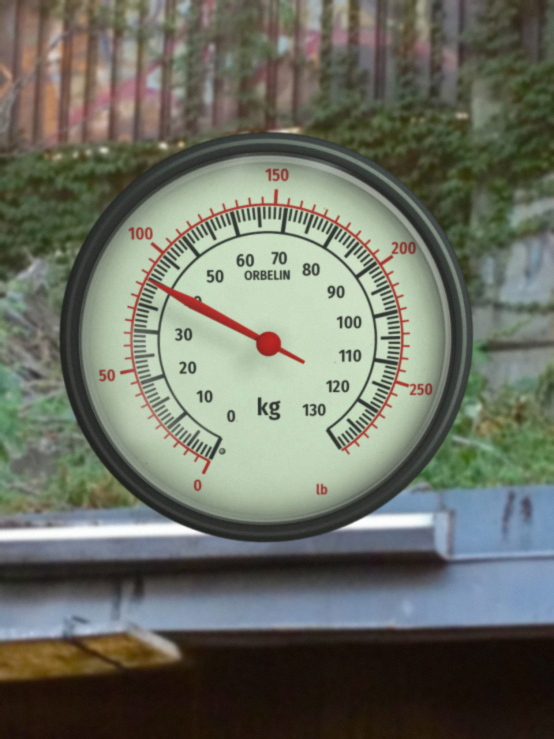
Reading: **40** kg
